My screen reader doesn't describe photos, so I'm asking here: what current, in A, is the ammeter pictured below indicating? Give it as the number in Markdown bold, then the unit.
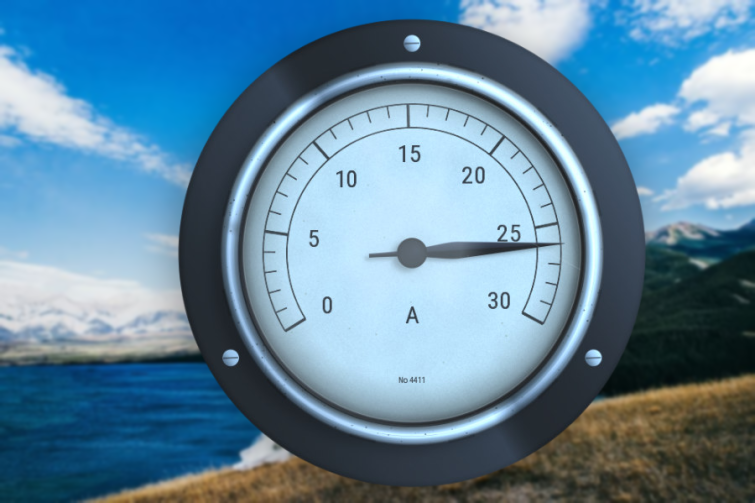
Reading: **26** A
